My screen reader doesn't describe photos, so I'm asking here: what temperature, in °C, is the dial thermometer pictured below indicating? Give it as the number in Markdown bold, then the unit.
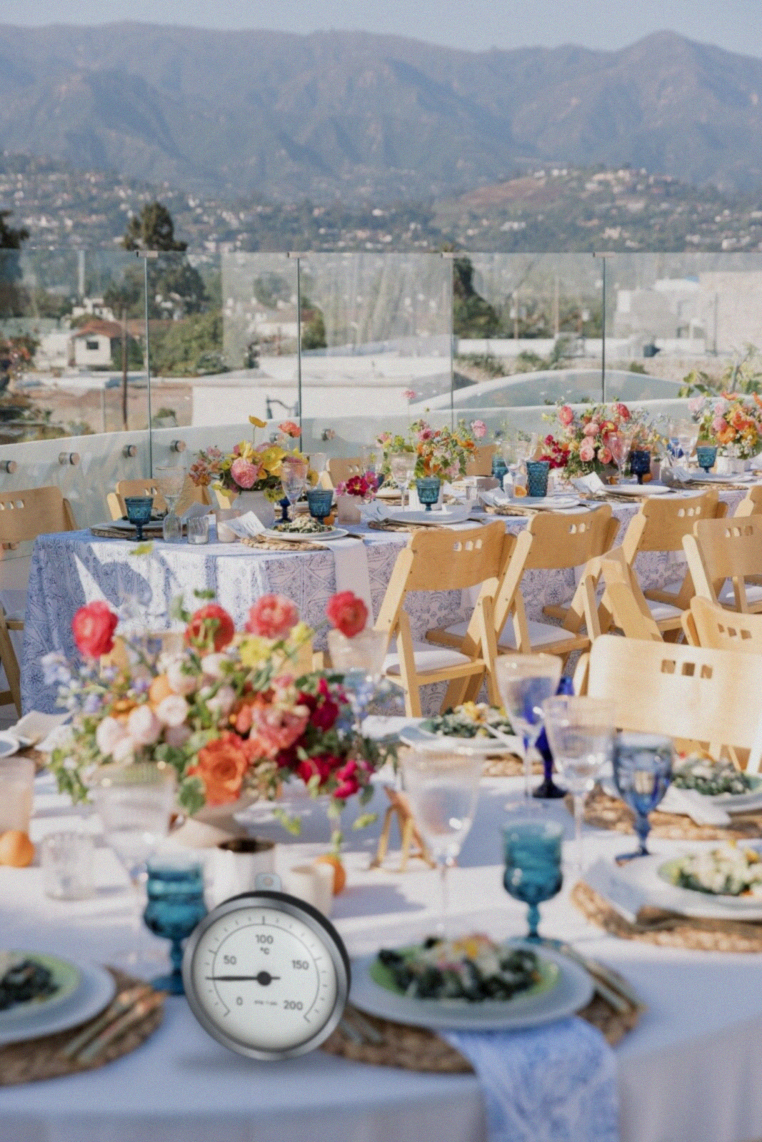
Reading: **30** °C
